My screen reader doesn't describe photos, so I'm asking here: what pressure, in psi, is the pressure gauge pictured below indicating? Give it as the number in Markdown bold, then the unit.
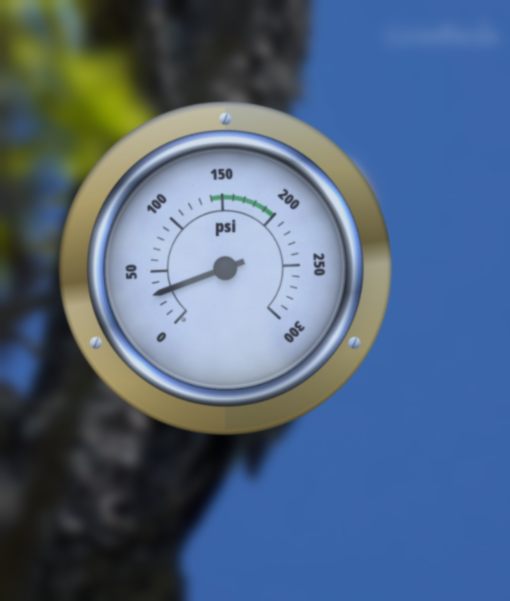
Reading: **30** psi
